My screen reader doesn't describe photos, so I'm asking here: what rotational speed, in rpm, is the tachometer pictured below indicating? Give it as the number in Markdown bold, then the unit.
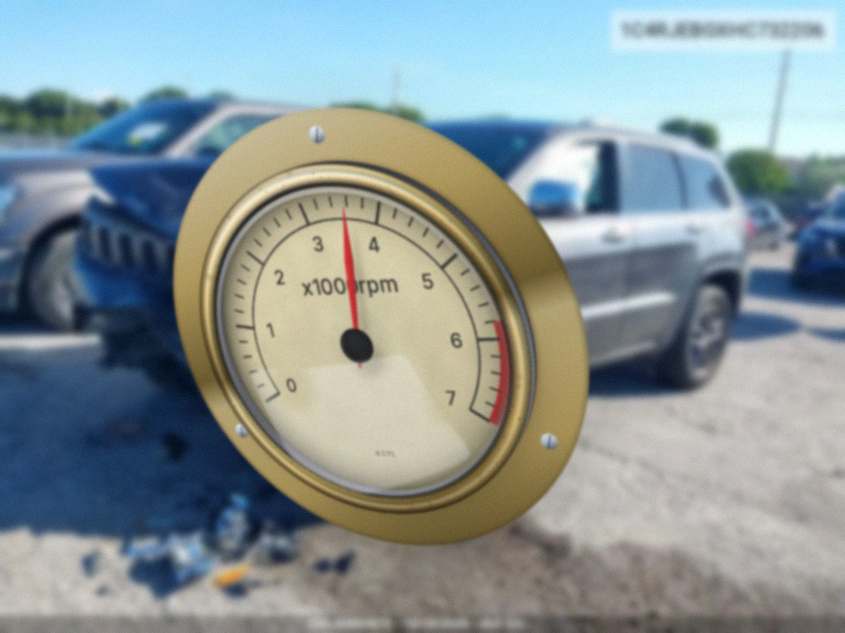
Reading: **3600** rpm
